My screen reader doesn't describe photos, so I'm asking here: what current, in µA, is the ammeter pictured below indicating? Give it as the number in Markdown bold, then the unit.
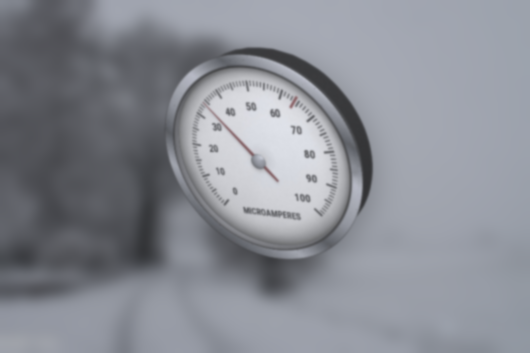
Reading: **35** µA
